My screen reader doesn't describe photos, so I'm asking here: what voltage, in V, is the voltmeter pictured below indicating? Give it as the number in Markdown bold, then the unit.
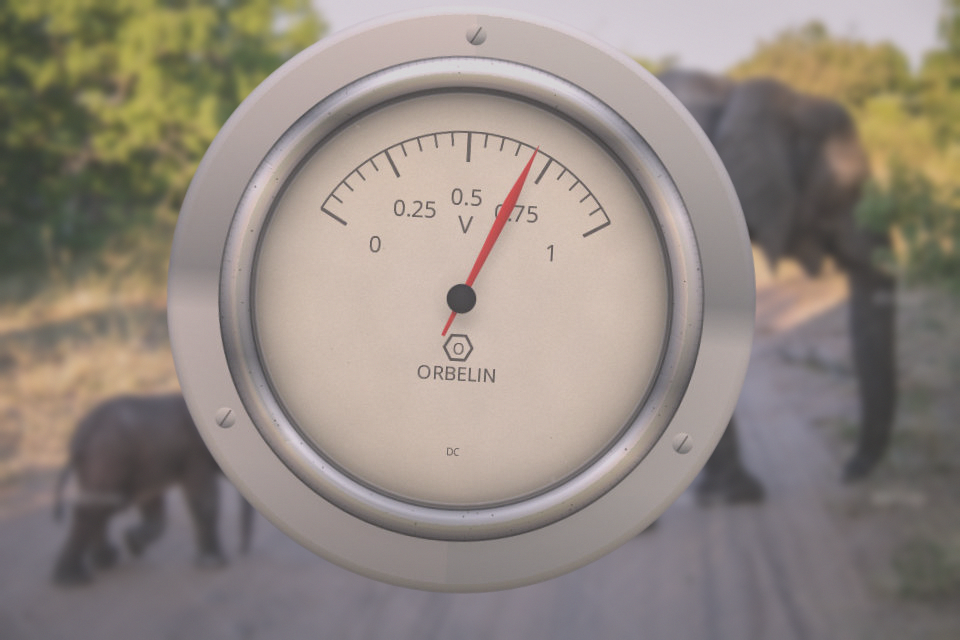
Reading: **0.7** V
